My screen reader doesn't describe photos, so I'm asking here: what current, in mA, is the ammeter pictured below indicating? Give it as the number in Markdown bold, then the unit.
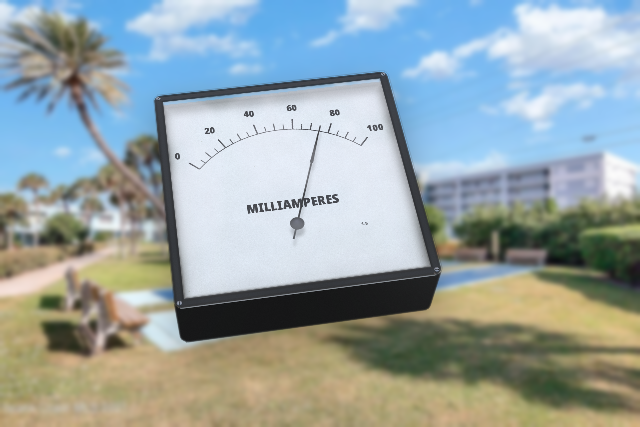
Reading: **75** mA
